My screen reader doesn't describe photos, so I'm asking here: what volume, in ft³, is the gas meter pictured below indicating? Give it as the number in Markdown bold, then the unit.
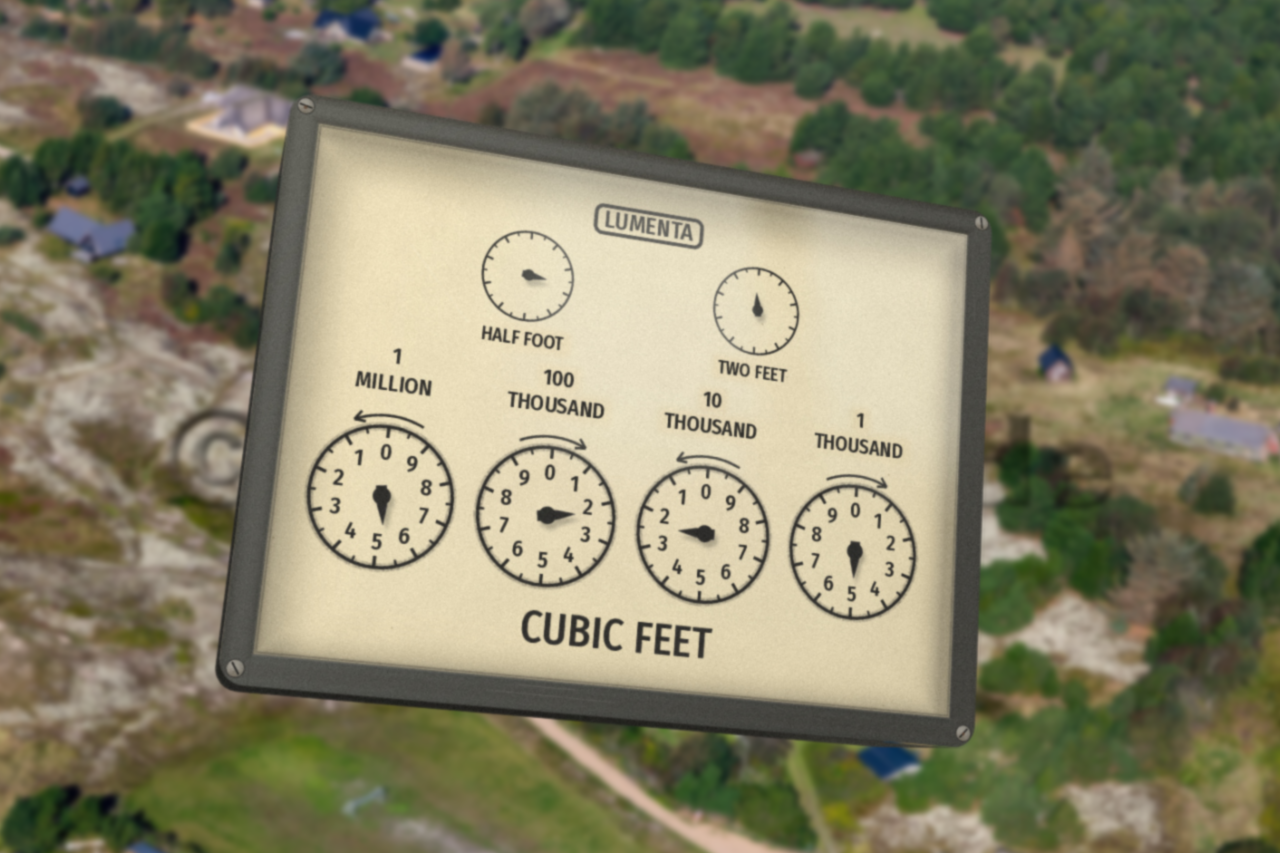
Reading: **522500** ft³
